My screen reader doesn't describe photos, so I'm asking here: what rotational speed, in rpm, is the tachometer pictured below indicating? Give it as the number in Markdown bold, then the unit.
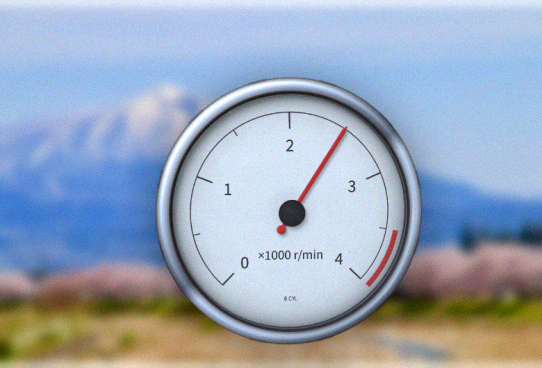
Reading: **2500** rpm
